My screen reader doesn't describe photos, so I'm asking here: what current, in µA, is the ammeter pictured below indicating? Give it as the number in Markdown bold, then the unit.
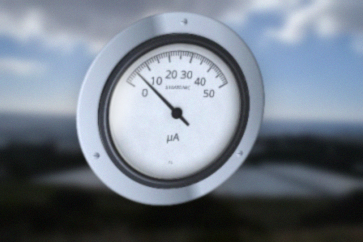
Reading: **5** µA
